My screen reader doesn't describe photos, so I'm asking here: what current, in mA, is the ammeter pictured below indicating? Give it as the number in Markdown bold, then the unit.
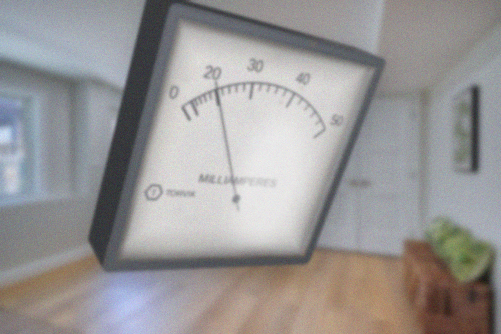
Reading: **20** mA
